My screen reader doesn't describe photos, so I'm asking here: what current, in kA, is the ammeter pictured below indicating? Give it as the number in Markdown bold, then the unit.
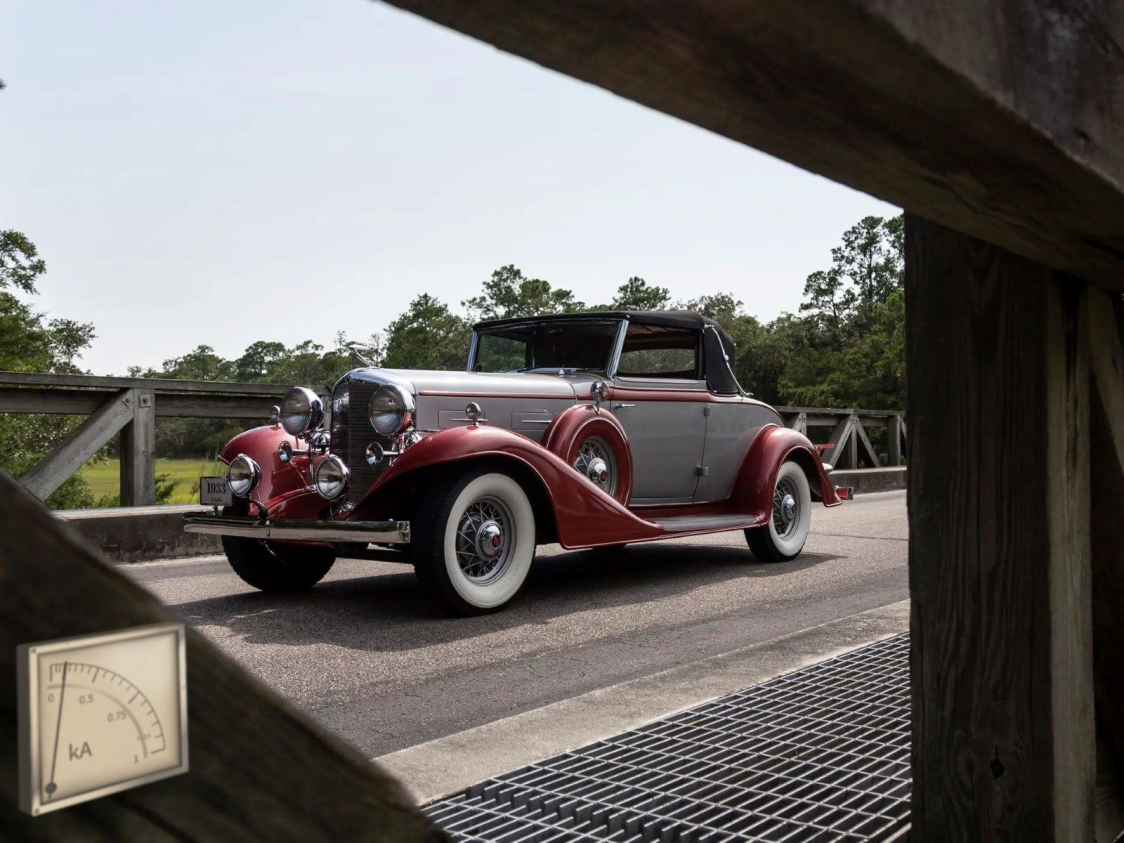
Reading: **0.25** kA
